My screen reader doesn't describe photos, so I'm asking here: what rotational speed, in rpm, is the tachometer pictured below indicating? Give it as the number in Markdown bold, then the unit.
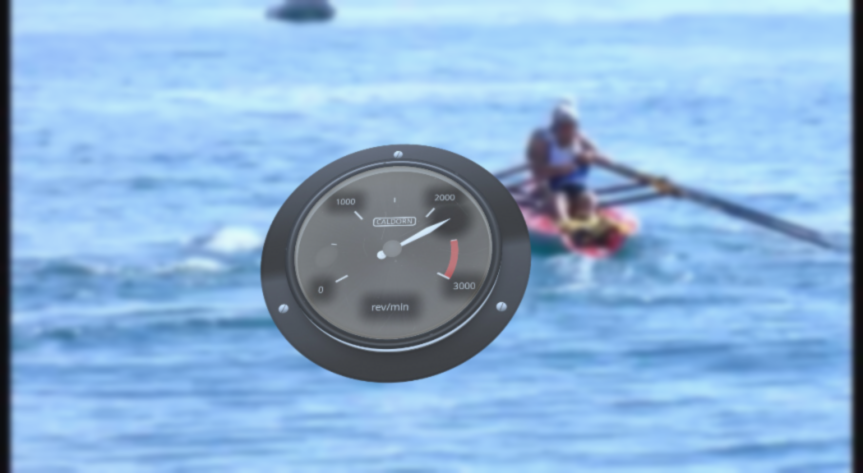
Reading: **2250** rpm
